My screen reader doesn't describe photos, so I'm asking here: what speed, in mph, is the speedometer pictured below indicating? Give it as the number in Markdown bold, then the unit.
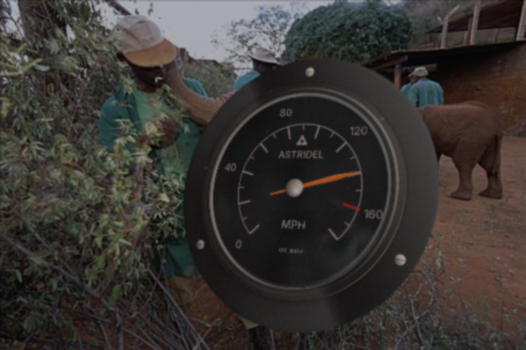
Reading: **140** mph
